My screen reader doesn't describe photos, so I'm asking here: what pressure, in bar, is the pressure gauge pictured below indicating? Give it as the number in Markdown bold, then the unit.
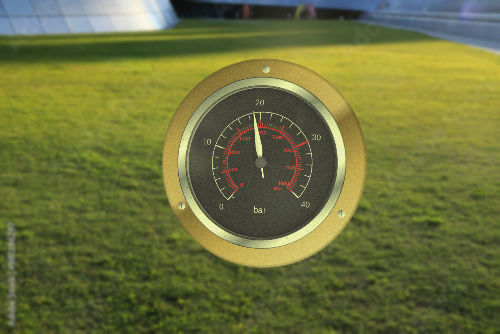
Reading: **19** bar
